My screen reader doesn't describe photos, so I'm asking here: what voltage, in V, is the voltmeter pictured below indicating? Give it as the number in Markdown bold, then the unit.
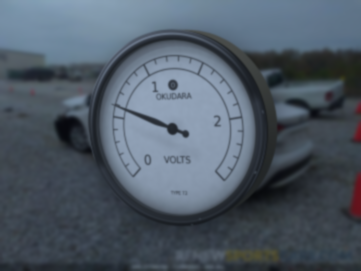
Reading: **0.6** V
